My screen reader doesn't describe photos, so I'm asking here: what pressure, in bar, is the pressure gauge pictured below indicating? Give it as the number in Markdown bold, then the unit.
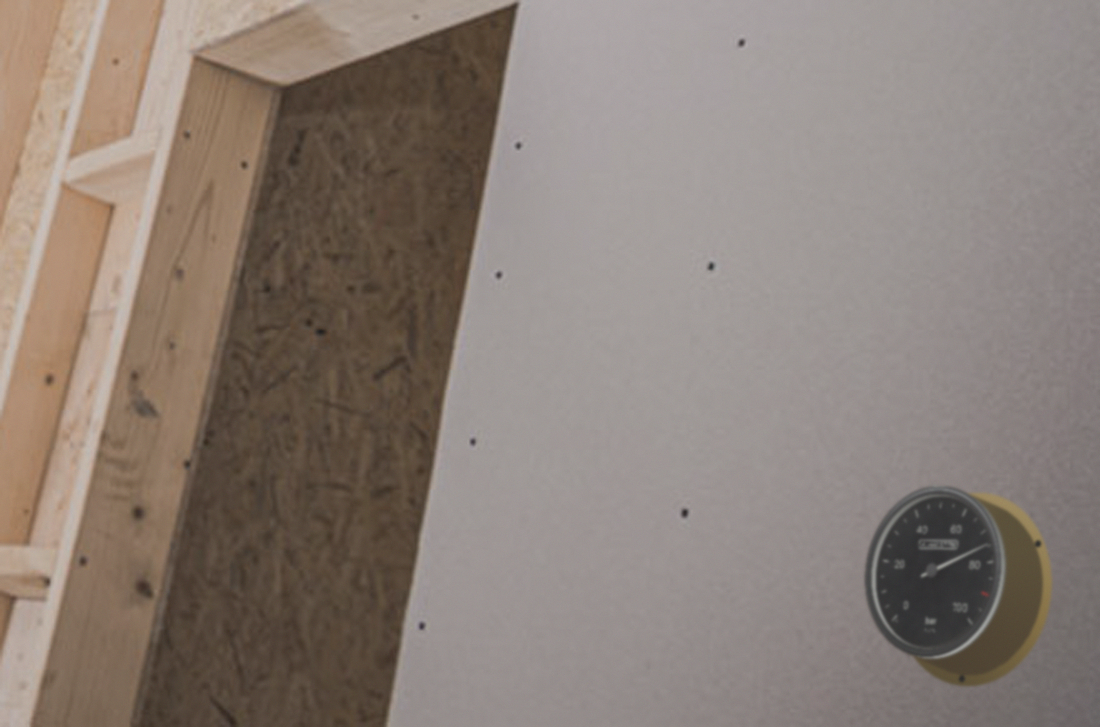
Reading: **75** bar
